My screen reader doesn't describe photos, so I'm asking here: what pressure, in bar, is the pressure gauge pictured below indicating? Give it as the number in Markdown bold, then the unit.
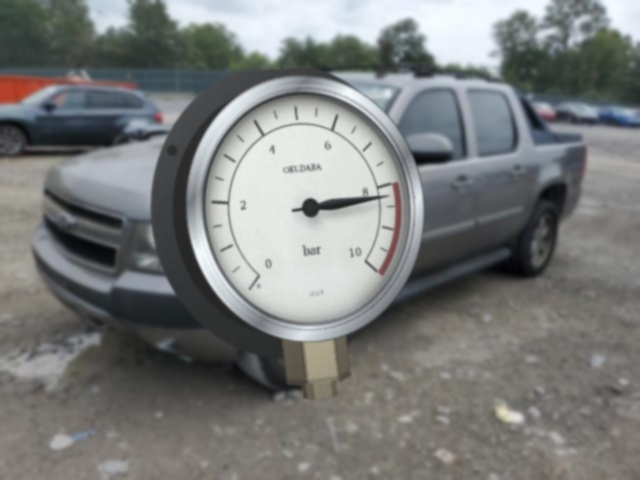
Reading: **8.25** bar
